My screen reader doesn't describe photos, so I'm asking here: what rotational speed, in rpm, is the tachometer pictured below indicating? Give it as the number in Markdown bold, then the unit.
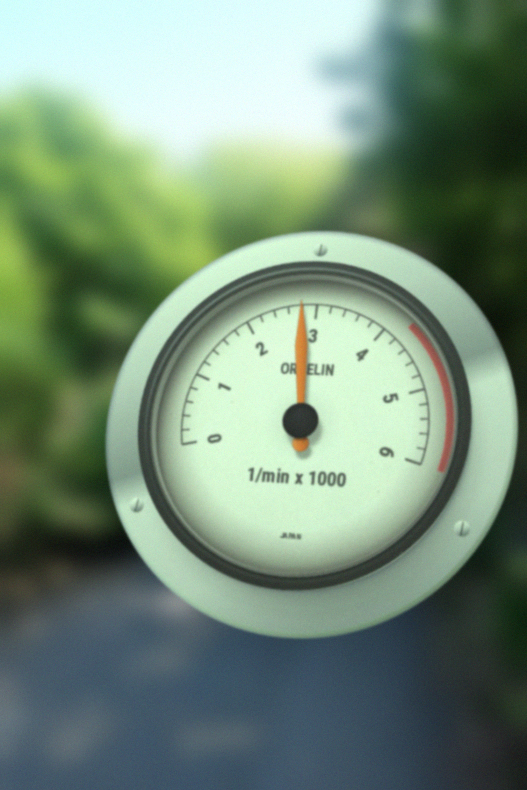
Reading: **2800** rpm
